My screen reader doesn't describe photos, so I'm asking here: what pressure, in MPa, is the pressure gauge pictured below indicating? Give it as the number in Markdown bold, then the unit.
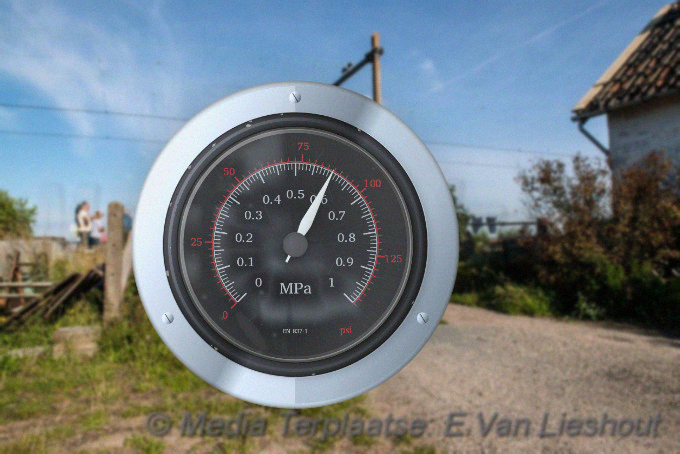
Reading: **0.6** MPa
